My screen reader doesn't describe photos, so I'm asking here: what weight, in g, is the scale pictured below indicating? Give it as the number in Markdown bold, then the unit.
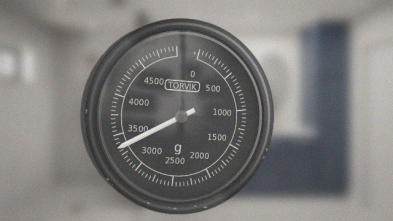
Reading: **3350** g
